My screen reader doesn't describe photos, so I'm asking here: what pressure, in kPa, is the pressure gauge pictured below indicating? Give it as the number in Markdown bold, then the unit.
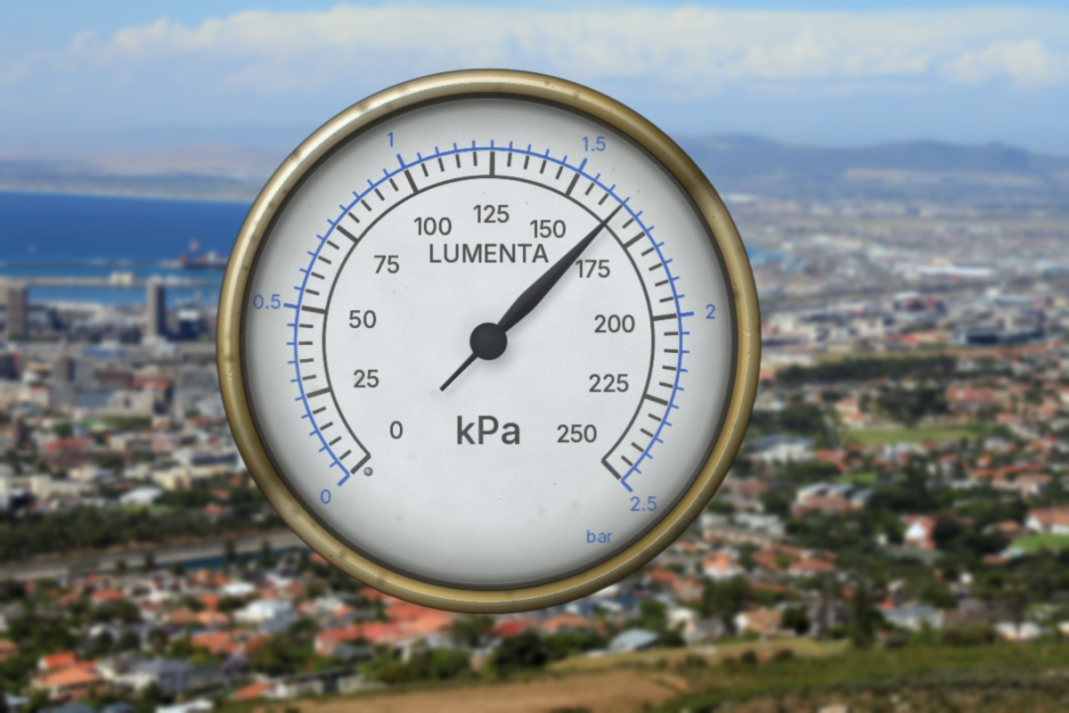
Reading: **165** kPa
